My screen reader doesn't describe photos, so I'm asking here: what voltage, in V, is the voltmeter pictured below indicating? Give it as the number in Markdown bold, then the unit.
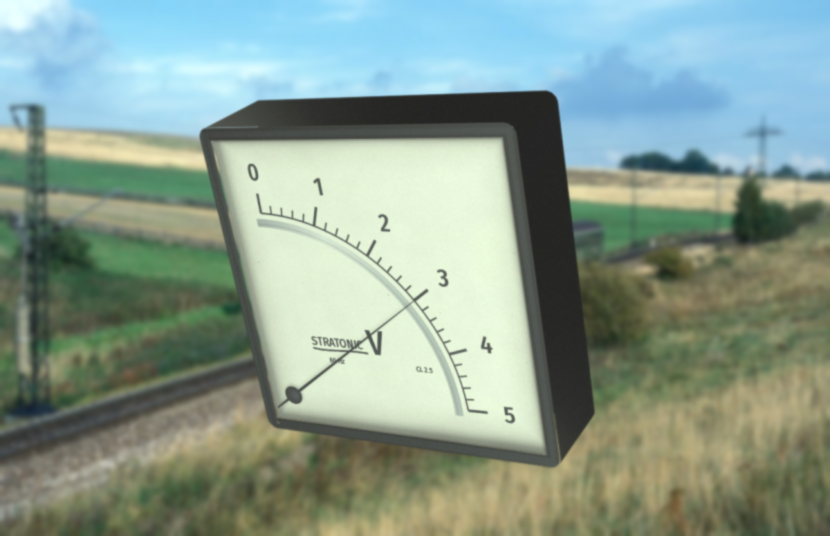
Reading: **3** V
